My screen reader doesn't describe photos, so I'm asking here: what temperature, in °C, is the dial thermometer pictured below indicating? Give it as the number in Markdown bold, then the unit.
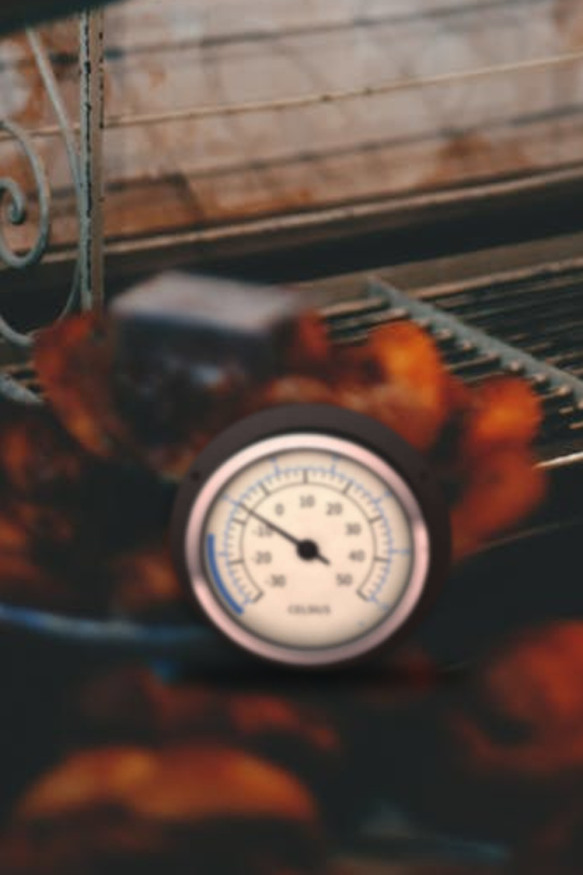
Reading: **-6** °C
